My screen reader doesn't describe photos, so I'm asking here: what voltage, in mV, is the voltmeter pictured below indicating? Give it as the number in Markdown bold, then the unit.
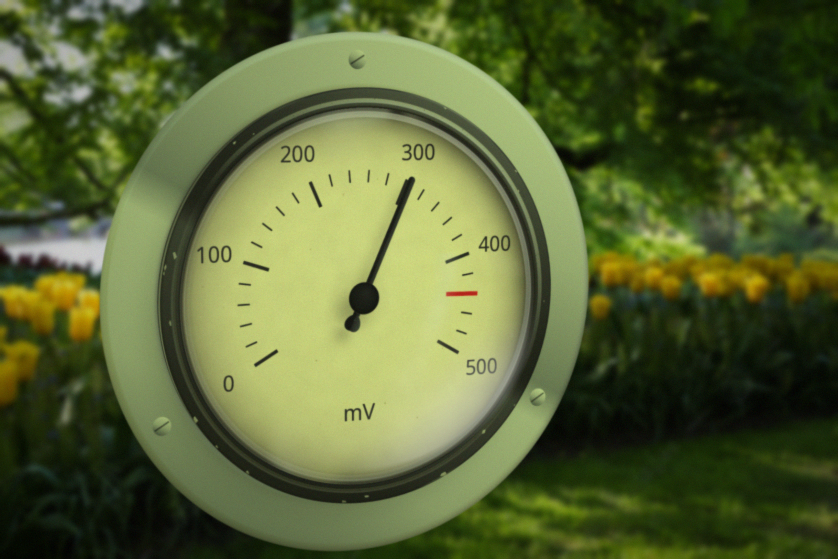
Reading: **300** mV
